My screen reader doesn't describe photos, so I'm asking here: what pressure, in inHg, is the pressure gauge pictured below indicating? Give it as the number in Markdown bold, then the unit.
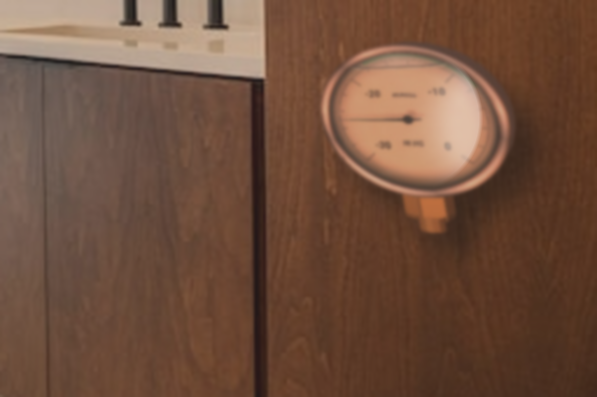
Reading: **-25** inHg
